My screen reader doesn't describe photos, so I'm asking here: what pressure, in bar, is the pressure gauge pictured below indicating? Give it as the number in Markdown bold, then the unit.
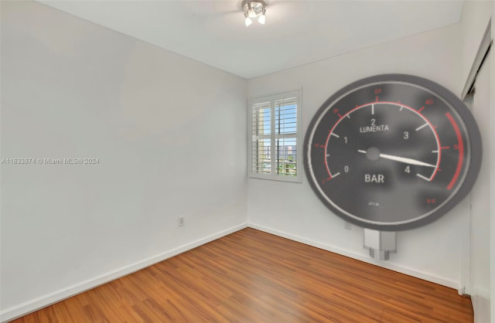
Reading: **3.75** bar
